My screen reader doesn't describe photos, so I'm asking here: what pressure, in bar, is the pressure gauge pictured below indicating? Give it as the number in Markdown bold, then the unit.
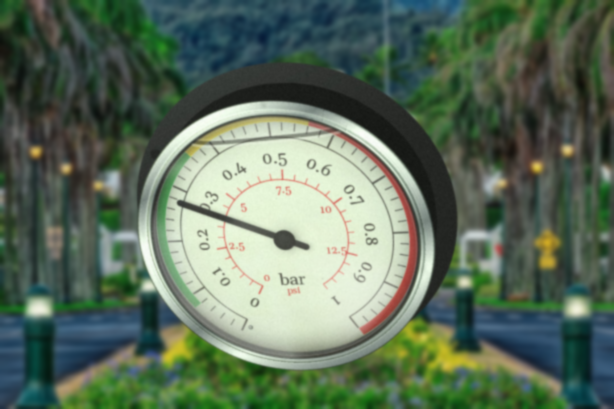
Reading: **0.28** bar
